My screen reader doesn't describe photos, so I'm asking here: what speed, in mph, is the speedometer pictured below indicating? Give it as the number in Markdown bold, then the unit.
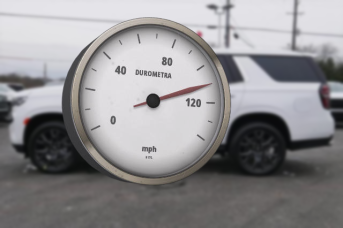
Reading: **110** mph
